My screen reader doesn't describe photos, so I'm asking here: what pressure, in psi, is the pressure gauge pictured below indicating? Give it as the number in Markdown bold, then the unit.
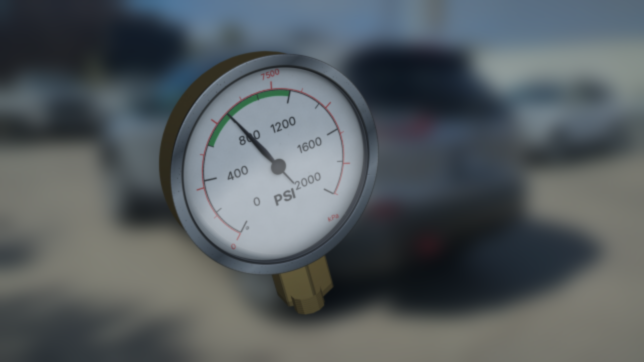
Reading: **800** psi
